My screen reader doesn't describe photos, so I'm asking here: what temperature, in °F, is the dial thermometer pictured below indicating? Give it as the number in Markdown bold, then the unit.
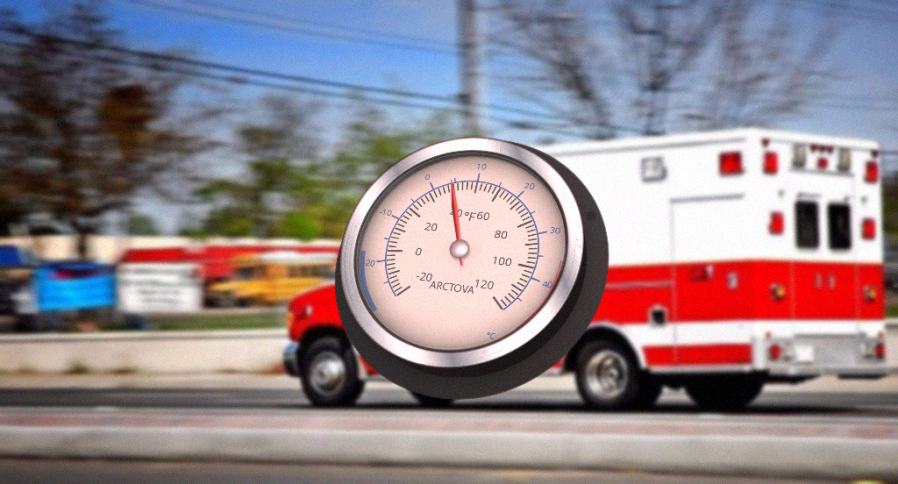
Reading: **40** °F
